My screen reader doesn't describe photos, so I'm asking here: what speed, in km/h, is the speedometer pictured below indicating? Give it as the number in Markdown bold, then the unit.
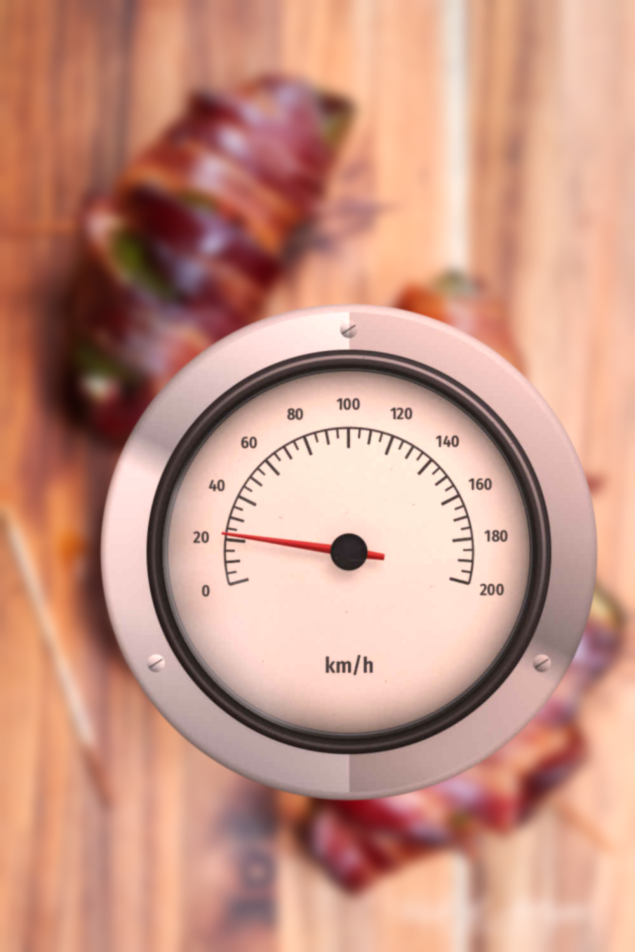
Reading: **22.5** km/h
